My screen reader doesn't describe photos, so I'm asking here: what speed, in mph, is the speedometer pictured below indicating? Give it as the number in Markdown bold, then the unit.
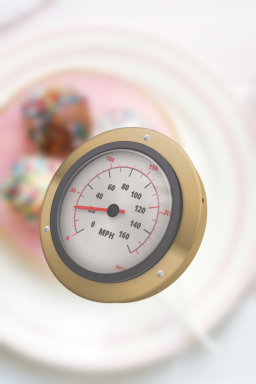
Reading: **20** mph
